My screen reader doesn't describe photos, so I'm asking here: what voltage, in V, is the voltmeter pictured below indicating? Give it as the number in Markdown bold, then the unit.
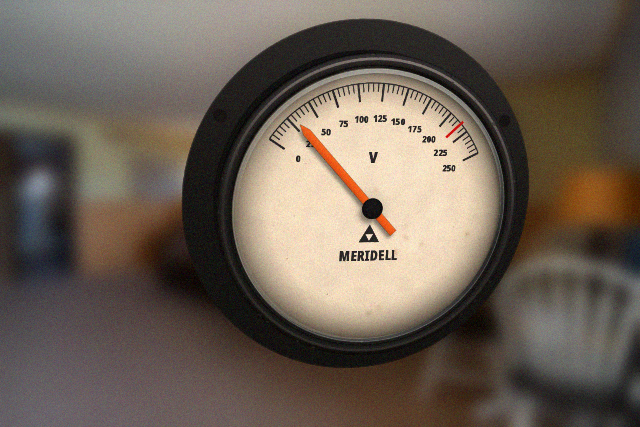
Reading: **30** V
